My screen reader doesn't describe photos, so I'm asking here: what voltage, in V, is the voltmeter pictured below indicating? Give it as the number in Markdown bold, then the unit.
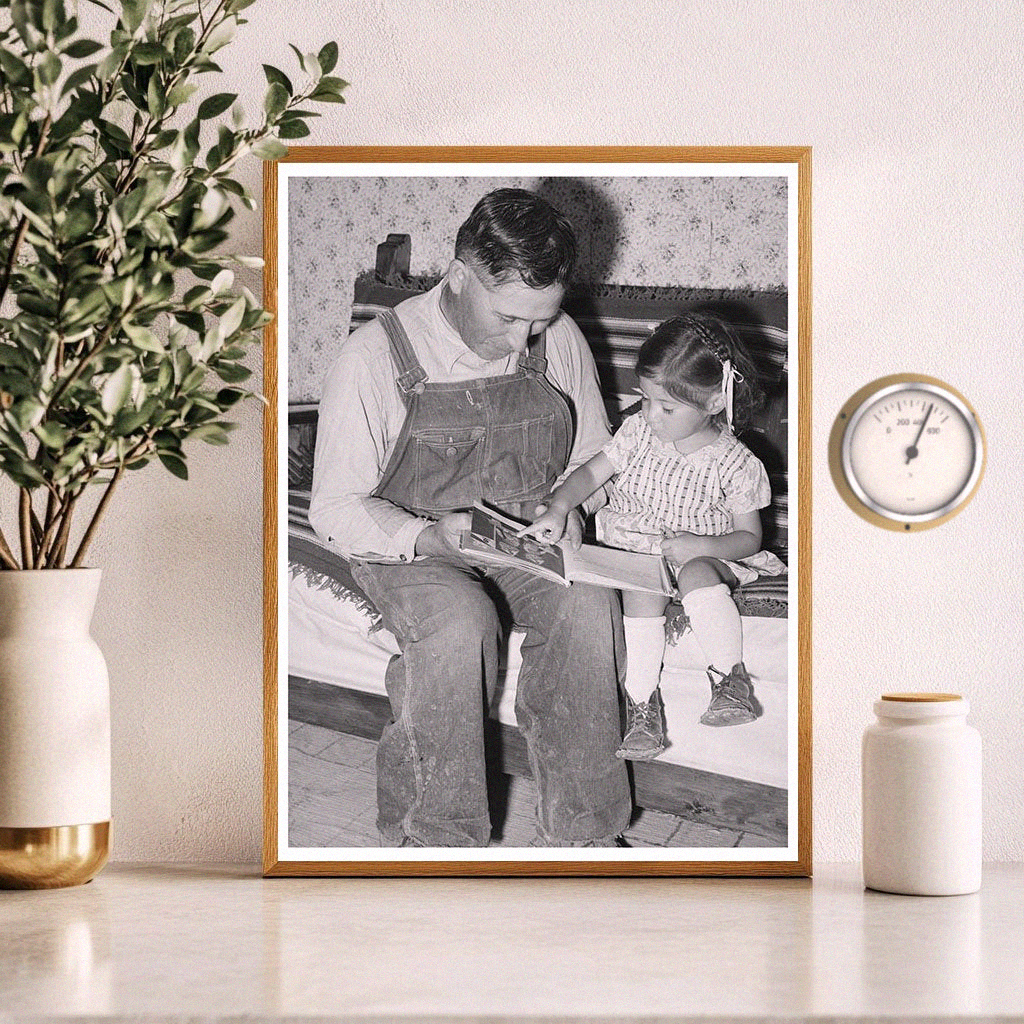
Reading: **450** V
